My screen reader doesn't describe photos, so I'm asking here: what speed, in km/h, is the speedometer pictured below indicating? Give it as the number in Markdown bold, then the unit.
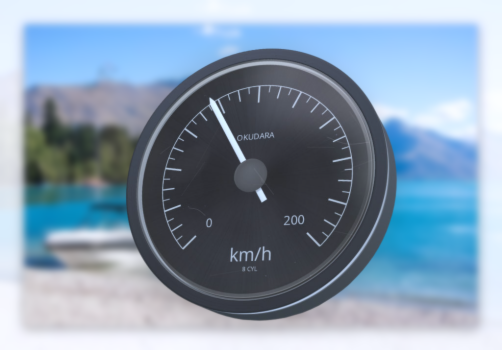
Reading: **77.5** km/h
